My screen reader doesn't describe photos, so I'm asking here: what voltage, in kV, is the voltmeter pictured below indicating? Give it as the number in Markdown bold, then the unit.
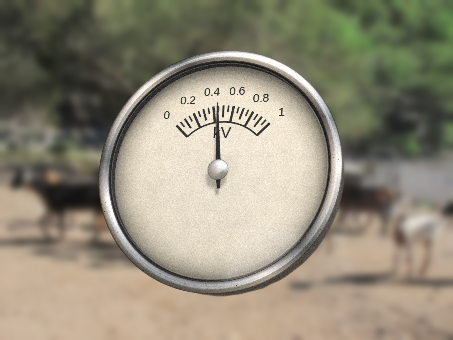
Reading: **0.45** kV
